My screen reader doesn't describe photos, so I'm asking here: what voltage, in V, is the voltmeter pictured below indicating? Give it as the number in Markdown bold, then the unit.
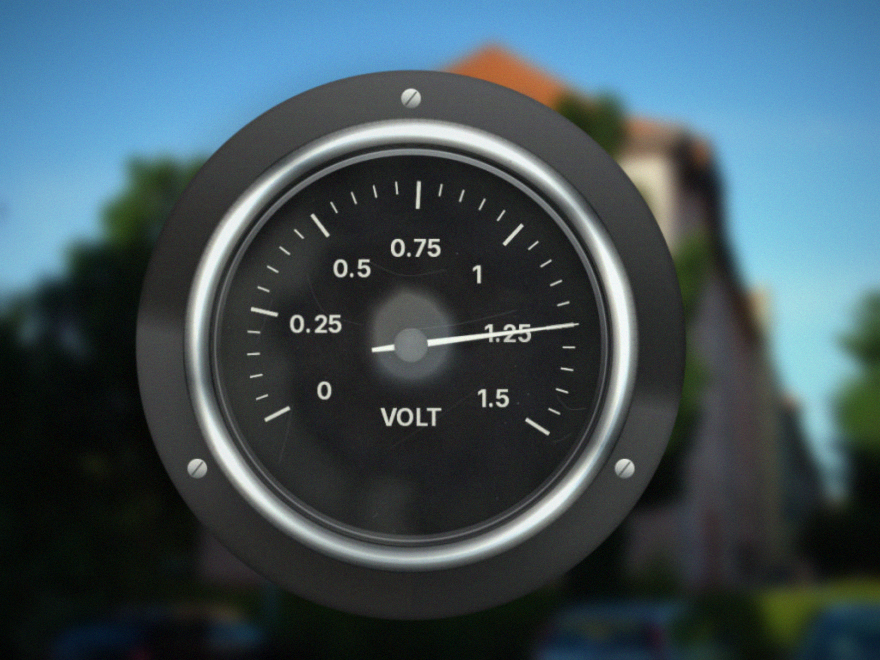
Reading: **1.25** V
